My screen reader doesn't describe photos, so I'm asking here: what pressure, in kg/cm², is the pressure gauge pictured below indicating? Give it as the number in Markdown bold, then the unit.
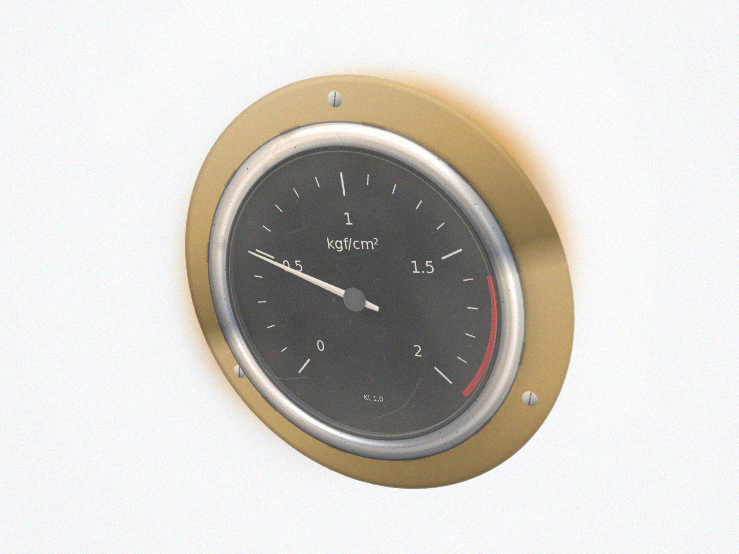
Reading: **0.5** kg/cm²
